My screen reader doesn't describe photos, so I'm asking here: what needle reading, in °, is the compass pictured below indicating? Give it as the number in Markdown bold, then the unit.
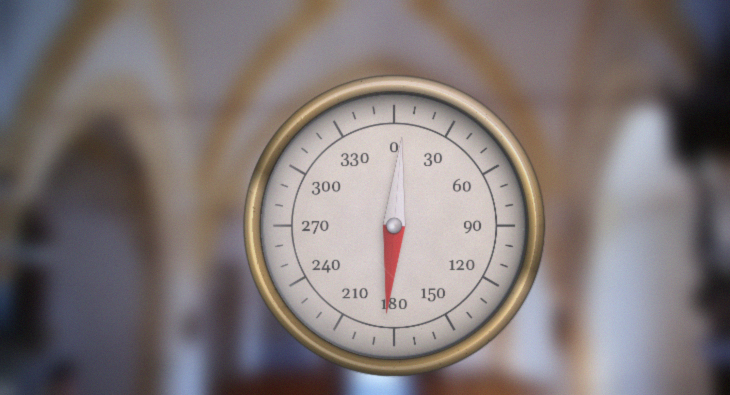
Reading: **185** °
